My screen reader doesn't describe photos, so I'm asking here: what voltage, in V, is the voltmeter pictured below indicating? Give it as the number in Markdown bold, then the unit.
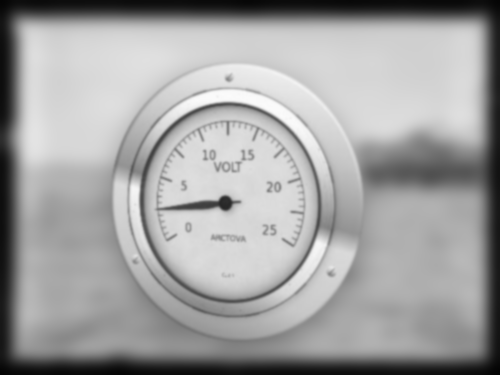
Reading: **2.5** V
